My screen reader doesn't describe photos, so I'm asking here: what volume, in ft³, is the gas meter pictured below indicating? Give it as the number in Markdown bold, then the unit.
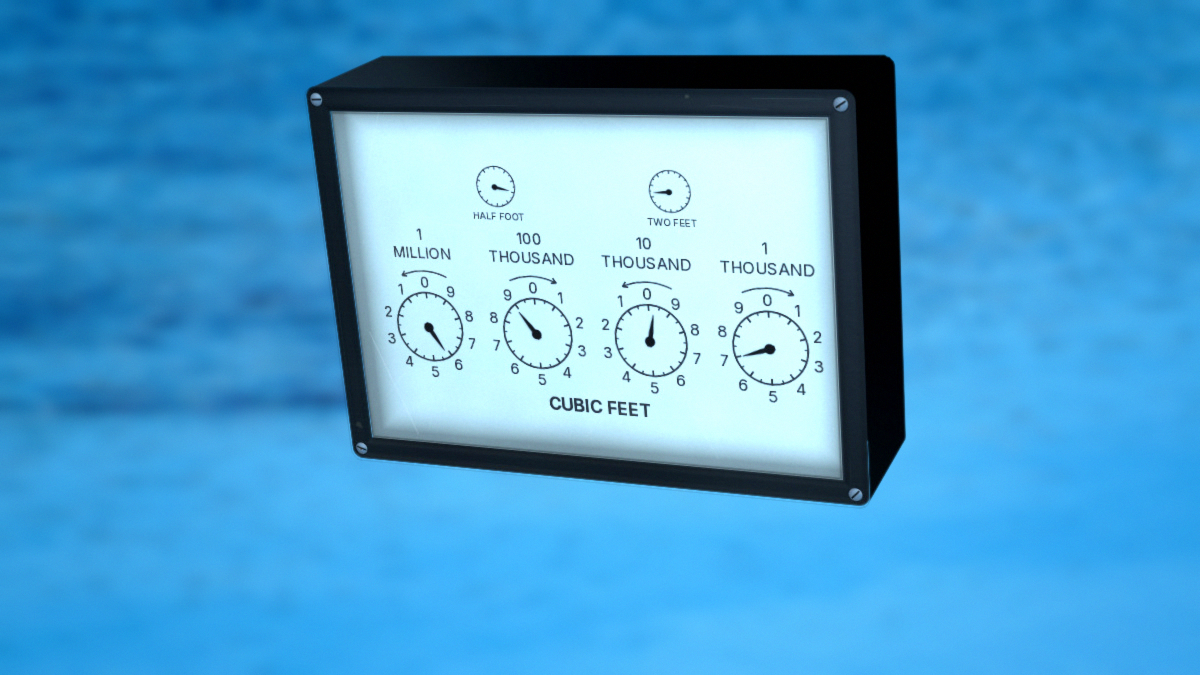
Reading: **589700** ft³
